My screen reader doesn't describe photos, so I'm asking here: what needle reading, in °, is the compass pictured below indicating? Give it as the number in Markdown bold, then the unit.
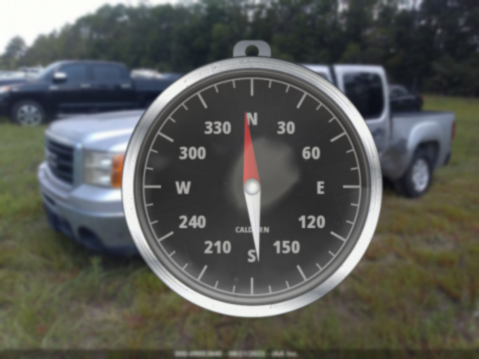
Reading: **355** °
